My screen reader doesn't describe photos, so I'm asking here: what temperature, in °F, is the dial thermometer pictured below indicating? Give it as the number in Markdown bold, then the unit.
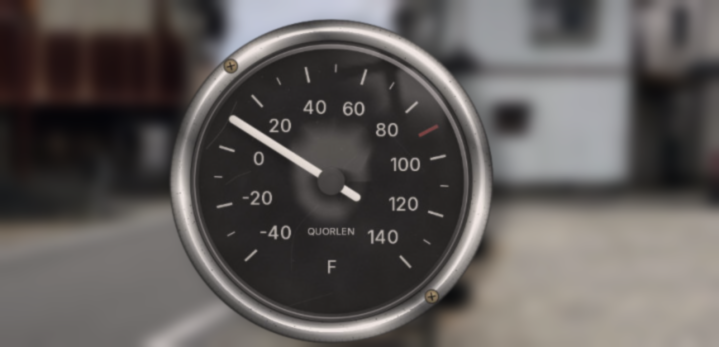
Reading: **10** °F
